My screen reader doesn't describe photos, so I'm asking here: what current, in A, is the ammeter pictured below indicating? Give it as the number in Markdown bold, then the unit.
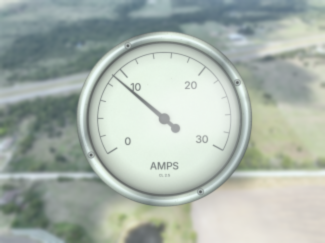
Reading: **9** A
